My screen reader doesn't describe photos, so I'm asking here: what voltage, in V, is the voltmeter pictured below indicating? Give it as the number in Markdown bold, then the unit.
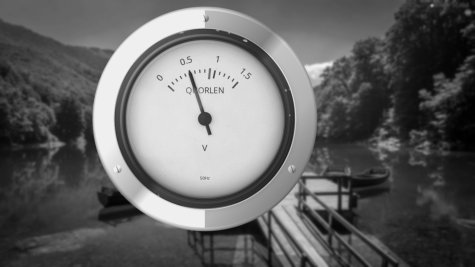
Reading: **0.5** V
